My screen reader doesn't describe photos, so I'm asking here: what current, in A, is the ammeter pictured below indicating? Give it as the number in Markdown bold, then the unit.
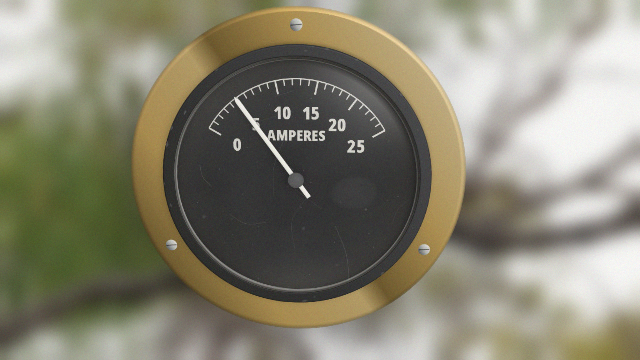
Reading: **5** A
